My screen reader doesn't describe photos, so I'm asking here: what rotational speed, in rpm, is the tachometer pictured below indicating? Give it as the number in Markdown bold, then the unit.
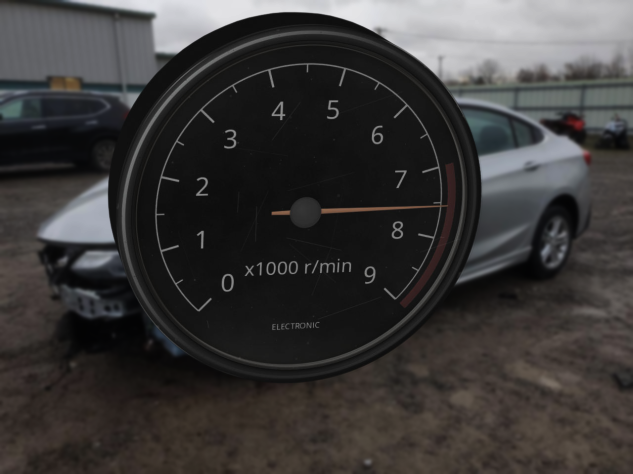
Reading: **7500** rpm
